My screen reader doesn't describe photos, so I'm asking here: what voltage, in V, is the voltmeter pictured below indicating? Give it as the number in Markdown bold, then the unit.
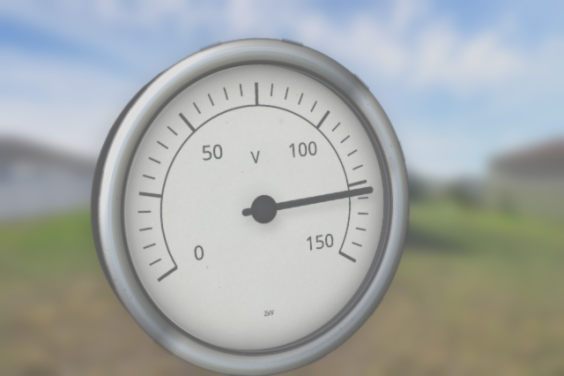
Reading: **127.5** V
